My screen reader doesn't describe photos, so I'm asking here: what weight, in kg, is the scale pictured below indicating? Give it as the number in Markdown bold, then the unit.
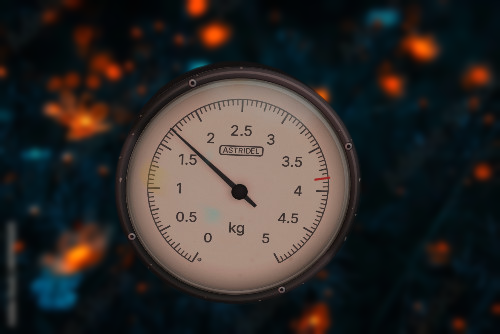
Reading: **1.7** kg
